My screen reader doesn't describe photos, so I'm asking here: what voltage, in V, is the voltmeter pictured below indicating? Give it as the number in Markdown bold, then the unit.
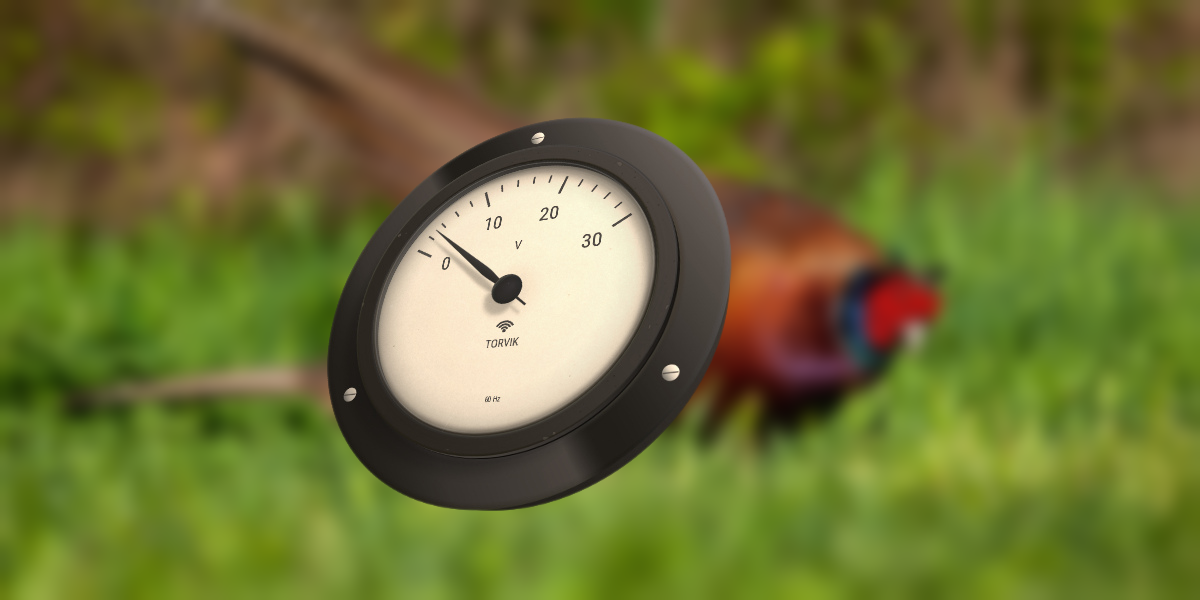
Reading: **3** V
